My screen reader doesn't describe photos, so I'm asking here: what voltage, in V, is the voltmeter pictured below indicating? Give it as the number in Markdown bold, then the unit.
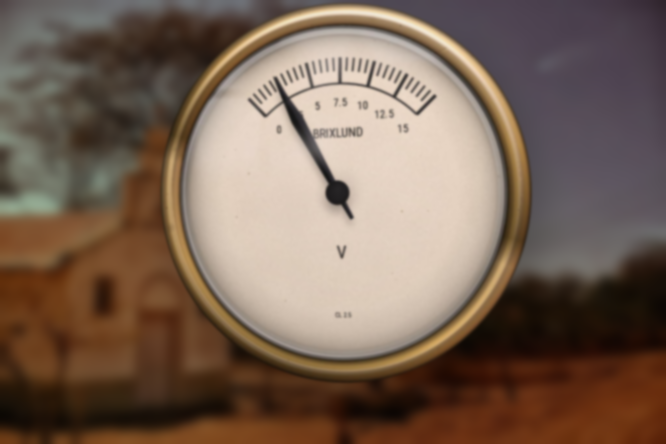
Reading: **2.5** V
